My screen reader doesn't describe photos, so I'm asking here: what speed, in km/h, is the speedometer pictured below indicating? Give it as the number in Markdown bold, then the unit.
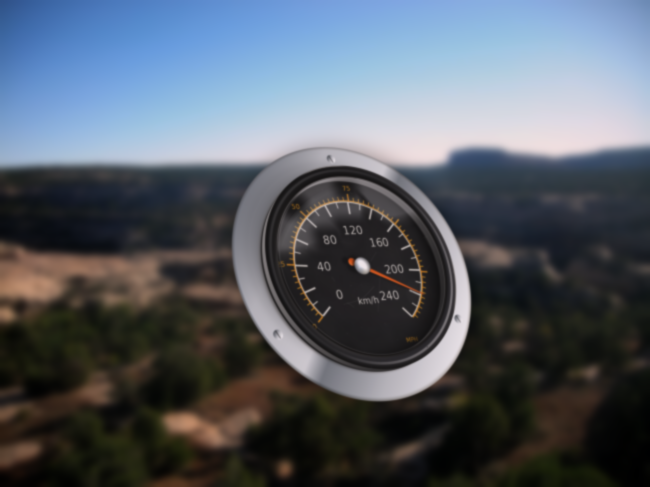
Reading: **220** km/h
